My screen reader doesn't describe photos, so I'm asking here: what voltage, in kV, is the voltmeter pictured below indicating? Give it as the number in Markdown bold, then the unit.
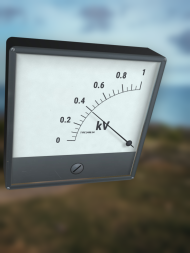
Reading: **0.4** kV
